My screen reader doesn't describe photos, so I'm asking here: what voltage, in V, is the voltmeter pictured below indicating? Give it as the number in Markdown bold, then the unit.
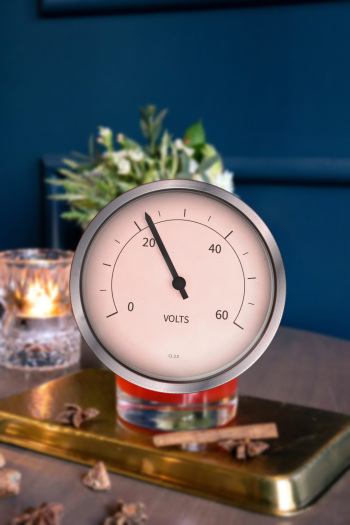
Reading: **22.5** V
